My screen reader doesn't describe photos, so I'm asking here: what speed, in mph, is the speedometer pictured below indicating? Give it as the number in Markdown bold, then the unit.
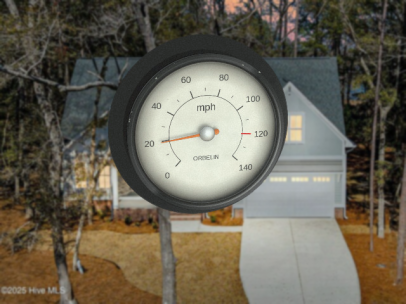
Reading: **20** mph
